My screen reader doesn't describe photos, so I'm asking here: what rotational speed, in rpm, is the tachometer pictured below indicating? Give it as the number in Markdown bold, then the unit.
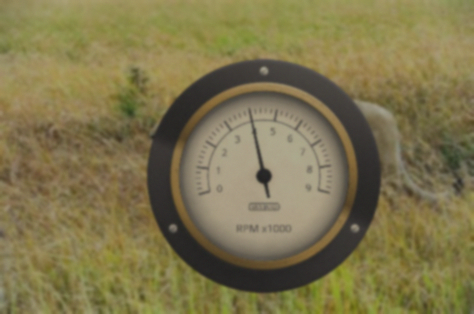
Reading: **4000** rpm
